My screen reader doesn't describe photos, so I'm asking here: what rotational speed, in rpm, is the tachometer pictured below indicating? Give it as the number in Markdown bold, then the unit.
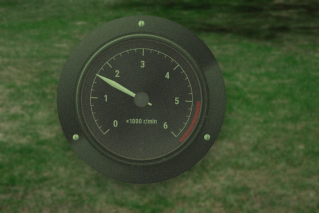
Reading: **1600** rpm
